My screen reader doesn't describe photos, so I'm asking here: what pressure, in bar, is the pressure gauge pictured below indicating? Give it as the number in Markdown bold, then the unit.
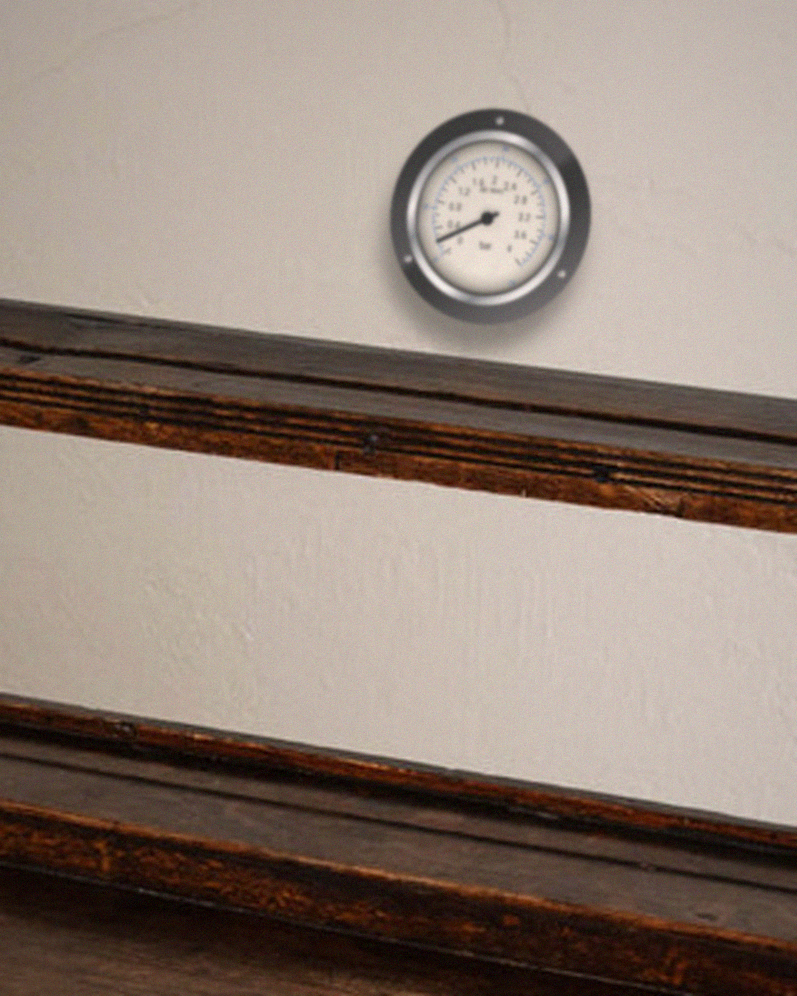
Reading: **0.2** bar
